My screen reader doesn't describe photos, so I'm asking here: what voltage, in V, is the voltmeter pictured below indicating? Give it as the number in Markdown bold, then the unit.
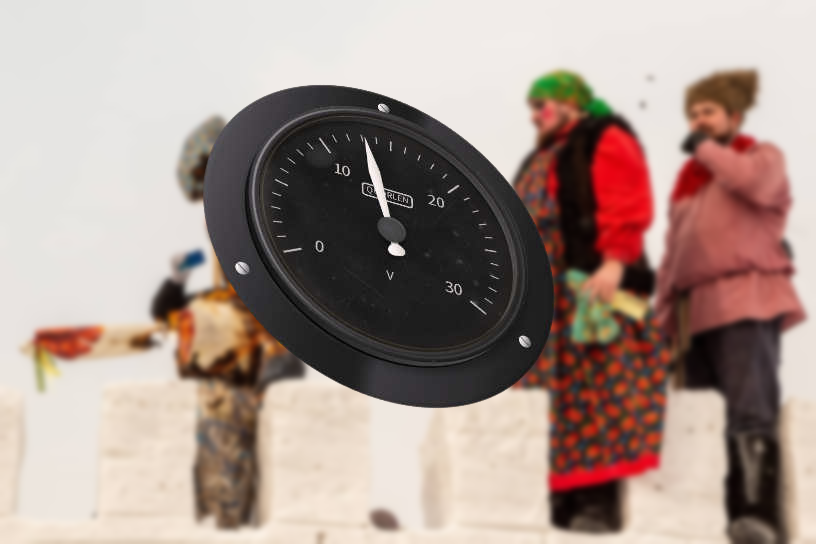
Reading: **13** V
